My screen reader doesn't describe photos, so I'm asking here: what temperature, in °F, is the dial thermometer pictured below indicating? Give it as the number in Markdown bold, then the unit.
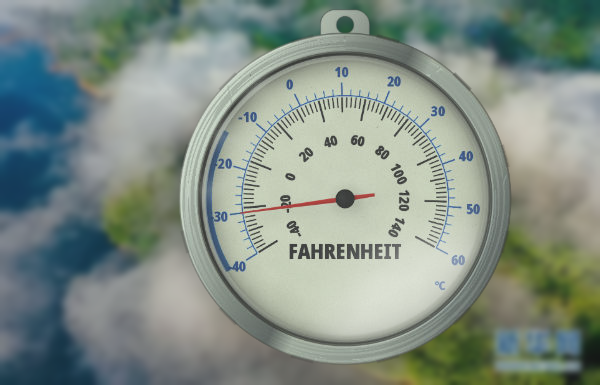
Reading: **-22** °F
